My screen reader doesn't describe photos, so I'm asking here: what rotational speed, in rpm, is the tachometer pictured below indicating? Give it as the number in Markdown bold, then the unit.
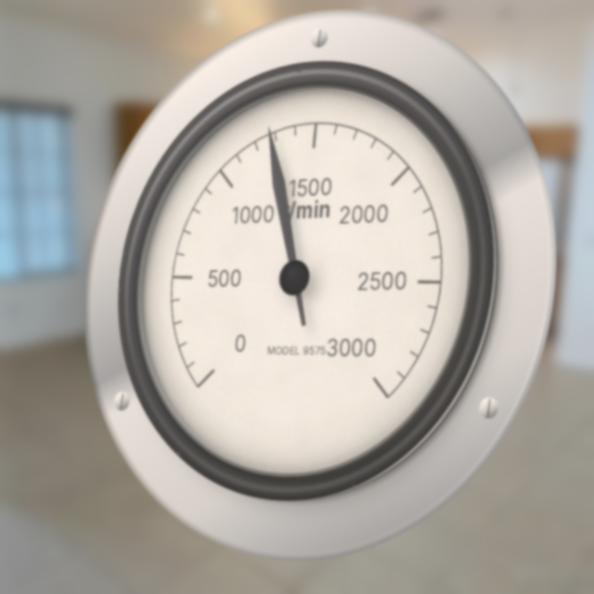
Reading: **1300** rpm
